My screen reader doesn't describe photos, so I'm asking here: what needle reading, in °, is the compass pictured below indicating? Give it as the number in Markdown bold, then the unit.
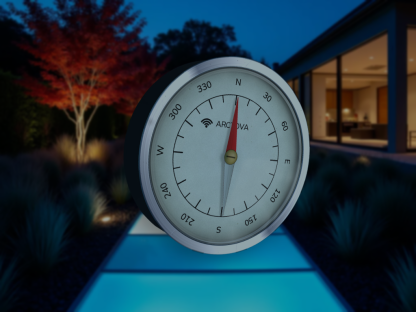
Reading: **0** °
